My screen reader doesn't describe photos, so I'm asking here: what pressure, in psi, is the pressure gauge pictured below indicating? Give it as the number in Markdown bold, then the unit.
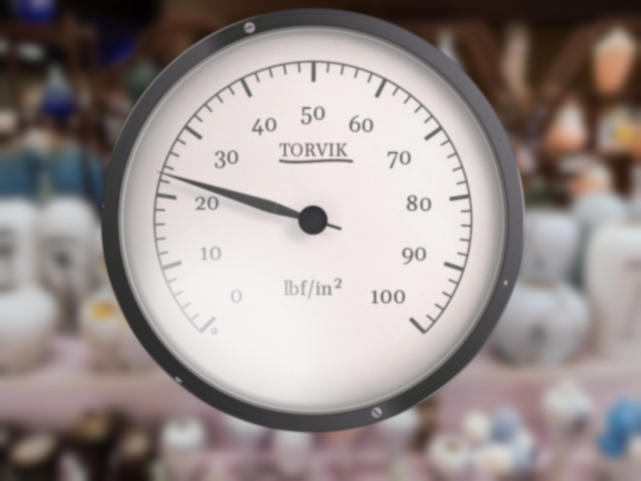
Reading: **23** psi
